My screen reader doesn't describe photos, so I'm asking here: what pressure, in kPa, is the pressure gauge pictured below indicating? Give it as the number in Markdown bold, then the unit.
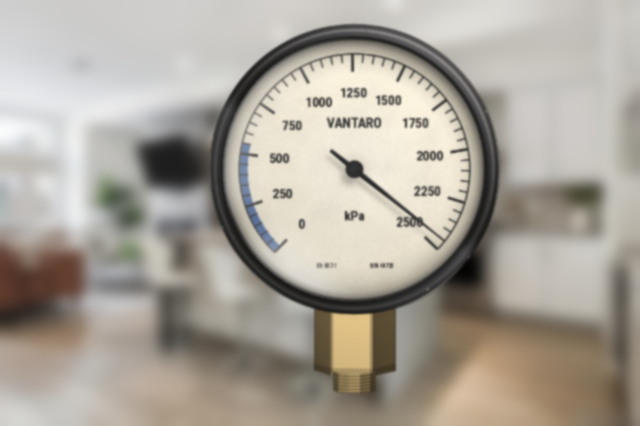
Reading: **2450** kPa
